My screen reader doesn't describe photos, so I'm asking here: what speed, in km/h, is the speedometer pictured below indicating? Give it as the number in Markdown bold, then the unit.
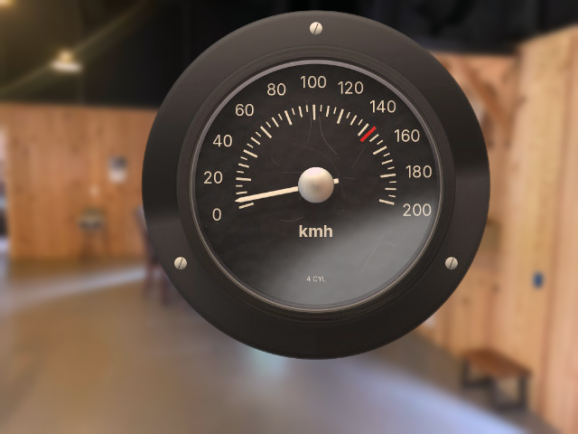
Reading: **5** km/h
